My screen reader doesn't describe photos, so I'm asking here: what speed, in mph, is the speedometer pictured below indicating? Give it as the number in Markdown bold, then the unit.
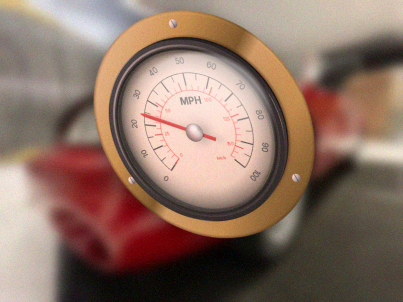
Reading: **25** mph
